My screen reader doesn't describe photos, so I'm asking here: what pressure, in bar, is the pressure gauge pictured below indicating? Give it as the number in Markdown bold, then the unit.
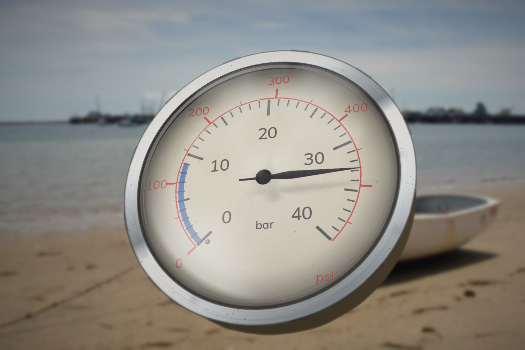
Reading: **33** bar
